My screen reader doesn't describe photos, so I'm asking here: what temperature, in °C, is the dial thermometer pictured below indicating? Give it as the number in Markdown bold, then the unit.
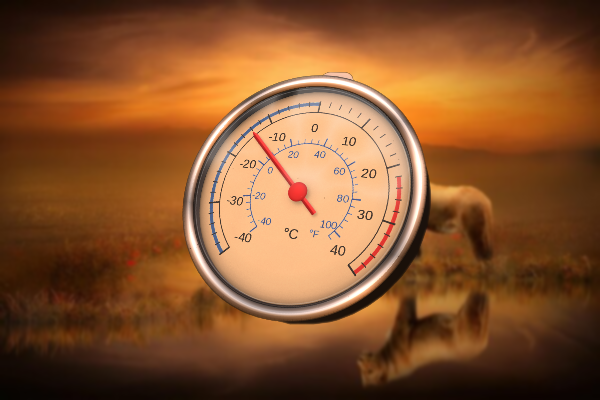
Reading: **-14** °C
